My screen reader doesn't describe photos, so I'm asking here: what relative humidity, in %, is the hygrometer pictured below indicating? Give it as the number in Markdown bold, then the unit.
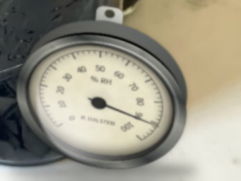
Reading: **90** %
